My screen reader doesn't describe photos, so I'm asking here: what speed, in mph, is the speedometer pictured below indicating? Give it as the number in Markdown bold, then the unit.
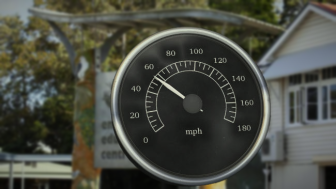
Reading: **55** mph
